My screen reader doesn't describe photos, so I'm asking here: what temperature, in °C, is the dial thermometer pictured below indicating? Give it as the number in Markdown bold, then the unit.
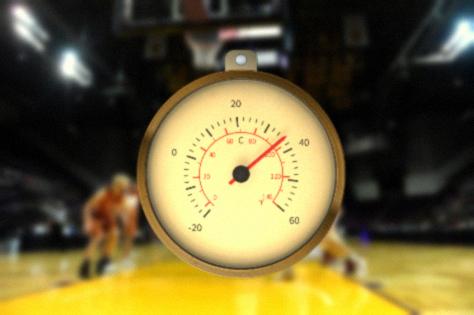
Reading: **36** °C
